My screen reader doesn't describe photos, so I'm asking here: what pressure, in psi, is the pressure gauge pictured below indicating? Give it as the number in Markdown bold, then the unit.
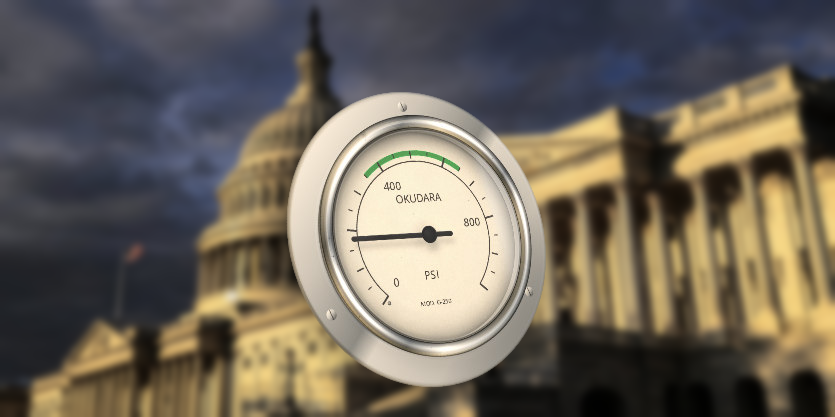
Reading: **175** psi
